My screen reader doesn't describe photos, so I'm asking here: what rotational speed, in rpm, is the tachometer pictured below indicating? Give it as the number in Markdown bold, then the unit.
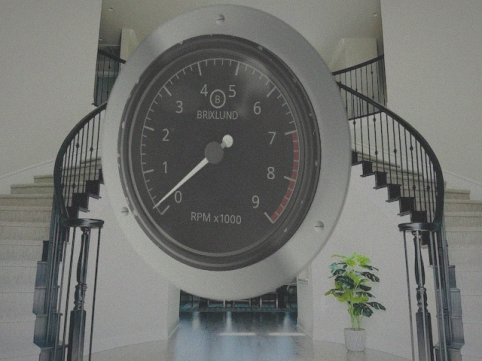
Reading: **200** rpm
